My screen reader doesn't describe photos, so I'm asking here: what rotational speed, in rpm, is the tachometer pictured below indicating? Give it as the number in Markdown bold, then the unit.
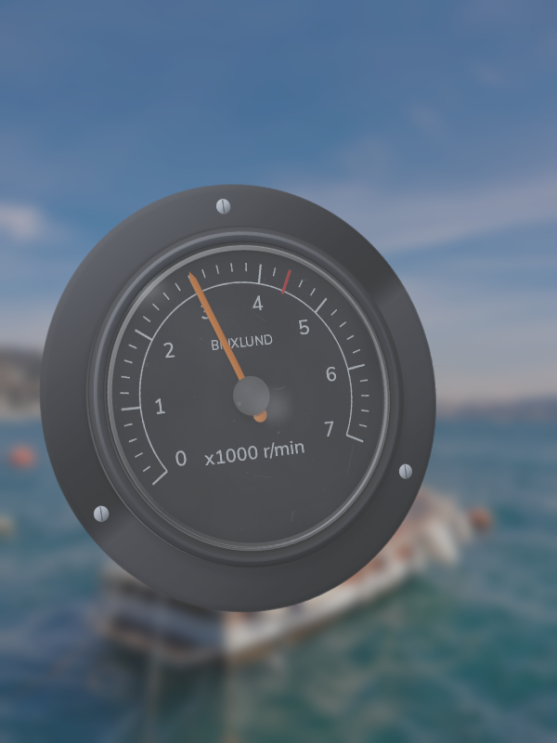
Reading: **3000** rpm
